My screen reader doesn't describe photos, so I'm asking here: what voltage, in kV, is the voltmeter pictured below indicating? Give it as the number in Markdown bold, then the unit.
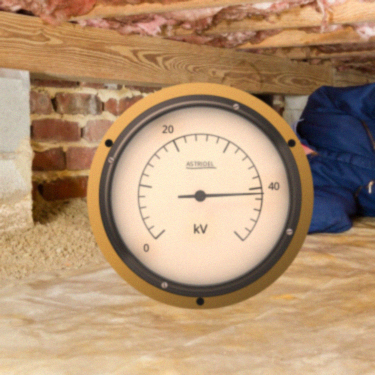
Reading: **41** kV
